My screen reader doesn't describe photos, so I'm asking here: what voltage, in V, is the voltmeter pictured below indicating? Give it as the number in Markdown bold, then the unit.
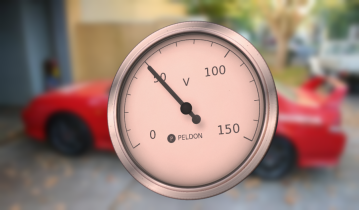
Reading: **50** V
